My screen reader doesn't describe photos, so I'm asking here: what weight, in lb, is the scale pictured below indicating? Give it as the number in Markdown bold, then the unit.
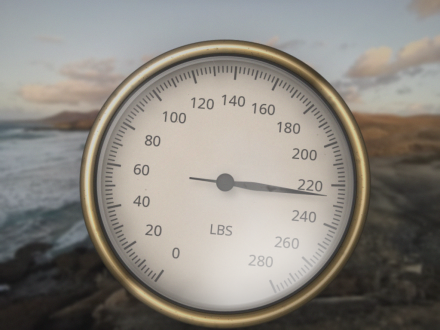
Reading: **226** lb
